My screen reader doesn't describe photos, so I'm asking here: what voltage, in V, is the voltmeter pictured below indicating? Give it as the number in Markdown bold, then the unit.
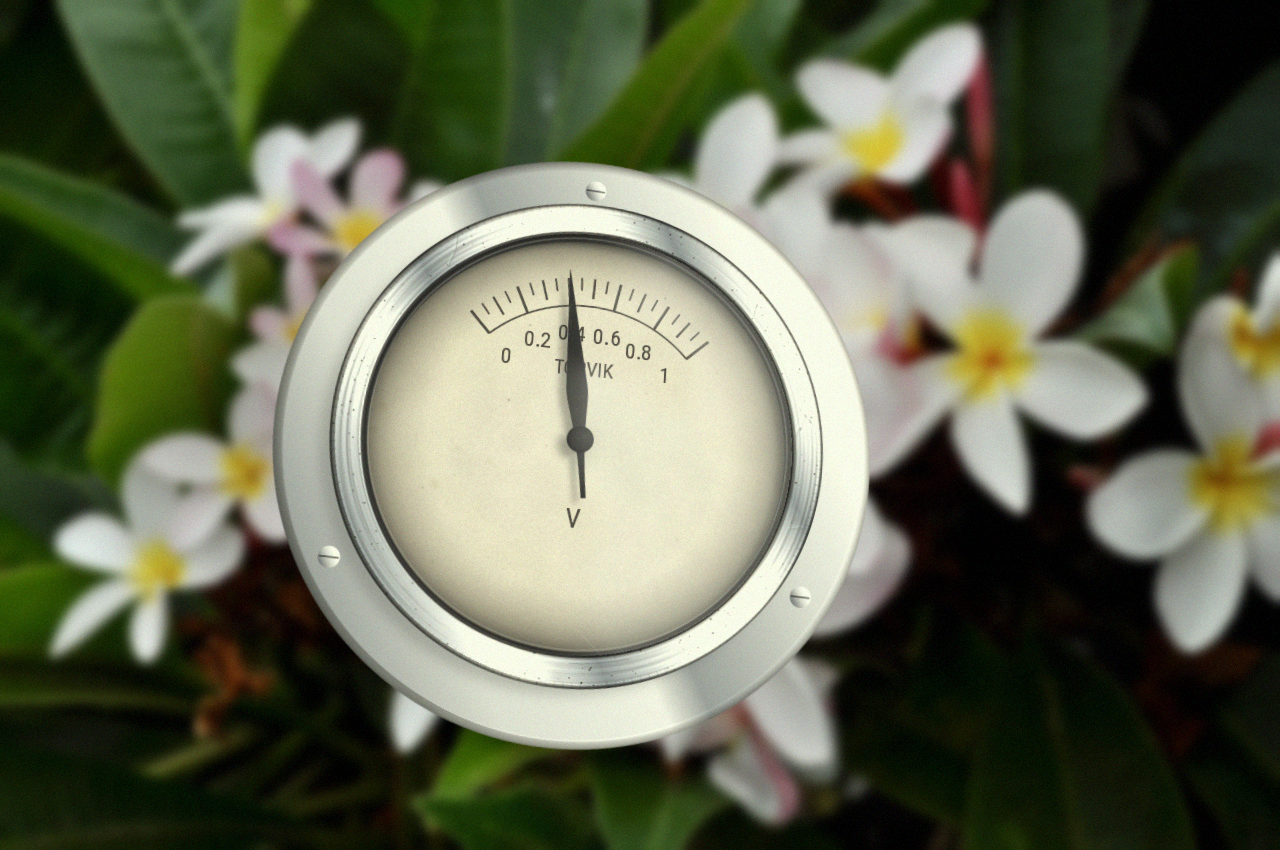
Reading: **0.4** V
